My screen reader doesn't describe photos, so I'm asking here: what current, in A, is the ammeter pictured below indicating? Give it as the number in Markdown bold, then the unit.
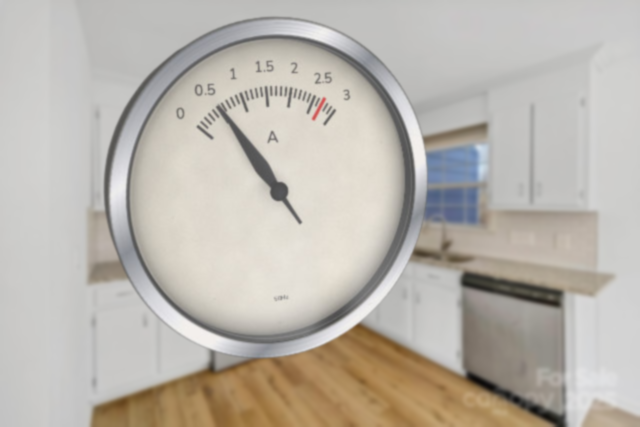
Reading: **0.5** A
